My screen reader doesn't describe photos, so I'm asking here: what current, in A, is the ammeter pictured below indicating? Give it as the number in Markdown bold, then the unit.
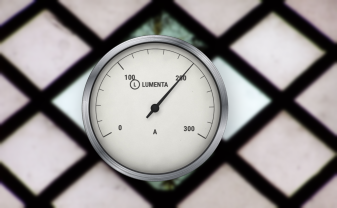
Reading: **200** A
